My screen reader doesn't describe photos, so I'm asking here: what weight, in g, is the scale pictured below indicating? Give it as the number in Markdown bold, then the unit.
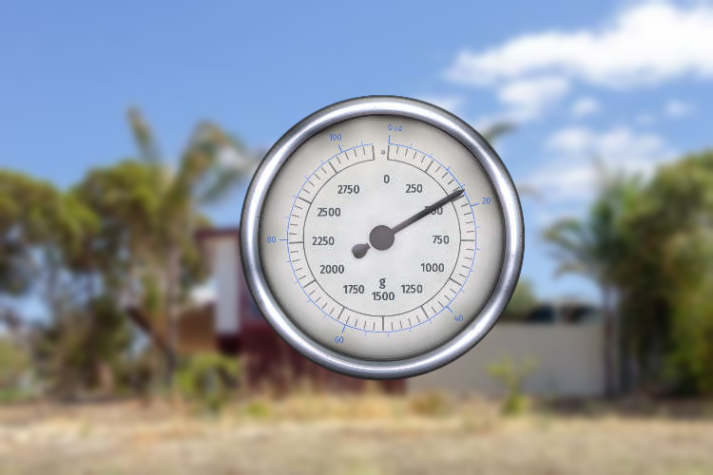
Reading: **475** g
